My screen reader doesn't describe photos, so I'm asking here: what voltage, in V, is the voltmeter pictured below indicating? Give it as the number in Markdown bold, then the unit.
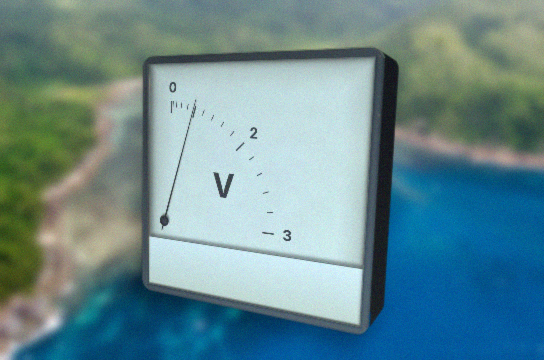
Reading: **1** V
